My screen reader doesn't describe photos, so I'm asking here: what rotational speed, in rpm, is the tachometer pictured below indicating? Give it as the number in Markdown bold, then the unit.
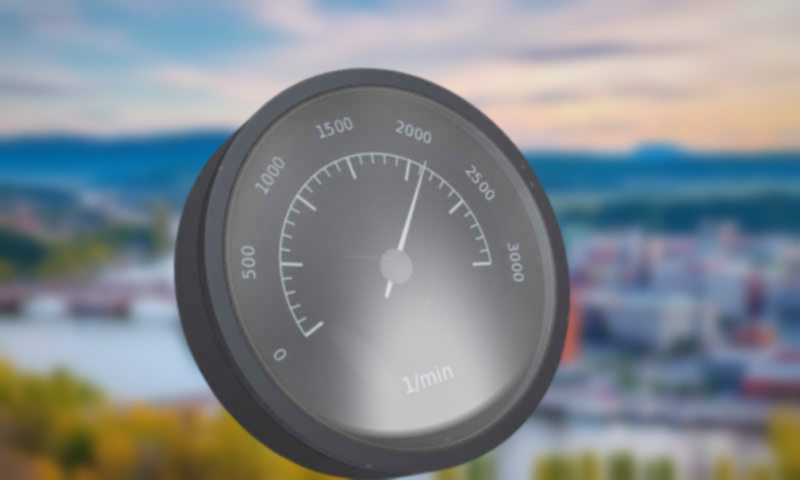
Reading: **2100** rpm
